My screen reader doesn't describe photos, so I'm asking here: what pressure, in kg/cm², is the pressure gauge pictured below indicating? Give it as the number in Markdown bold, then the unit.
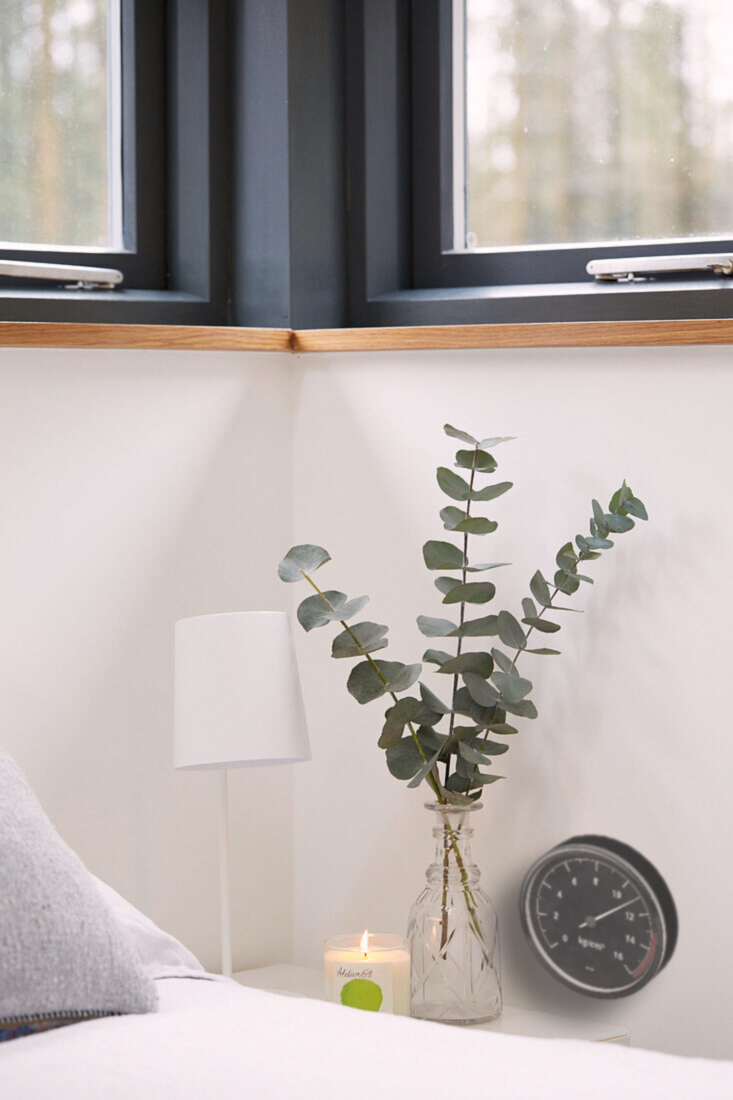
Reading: **11** kg/cm²
